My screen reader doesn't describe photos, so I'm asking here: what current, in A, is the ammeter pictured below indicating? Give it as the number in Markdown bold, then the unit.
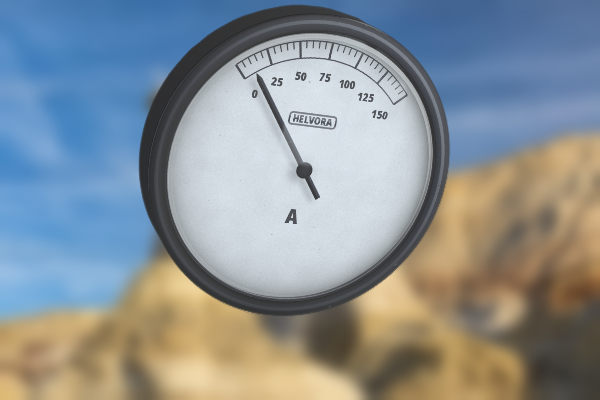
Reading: **10** A
